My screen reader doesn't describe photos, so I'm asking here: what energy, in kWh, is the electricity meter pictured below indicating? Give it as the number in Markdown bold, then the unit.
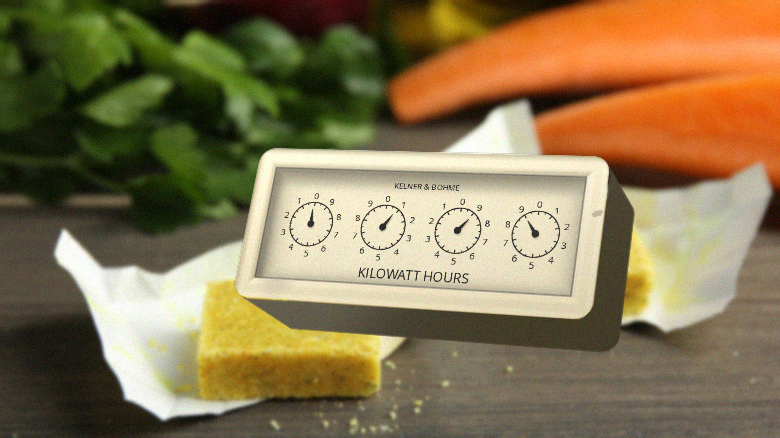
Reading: **89** kWh
